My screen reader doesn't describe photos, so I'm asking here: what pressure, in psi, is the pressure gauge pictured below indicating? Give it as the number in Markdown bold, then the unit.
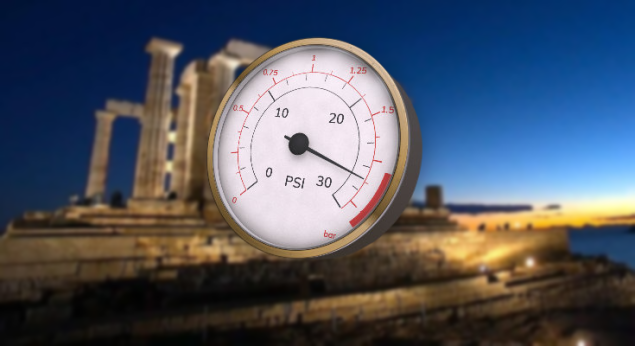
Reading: **27** psi
